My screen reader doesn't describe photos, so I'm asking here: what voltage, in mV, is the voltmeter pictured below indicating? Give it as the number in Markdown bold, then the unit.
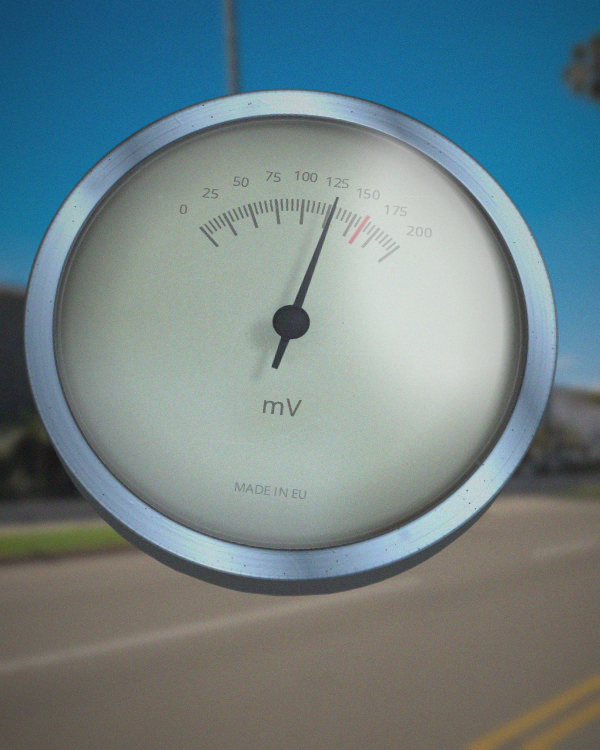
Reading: **130** mV
